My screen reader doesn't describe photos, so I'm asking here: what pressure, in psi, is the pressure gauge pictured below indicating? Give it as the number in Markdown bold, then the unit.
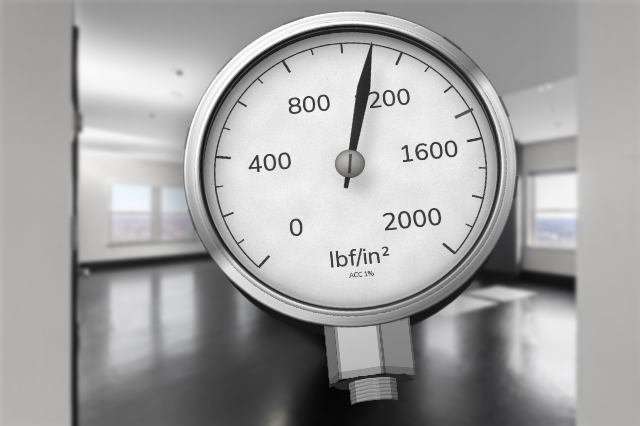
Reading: **1100** psi
